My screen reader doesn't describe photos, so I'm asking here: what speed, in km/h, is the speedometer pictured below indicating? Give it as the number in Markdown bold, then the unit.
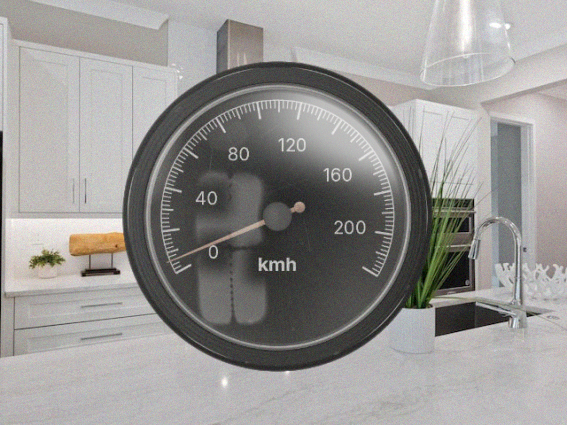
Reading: **6** km/h
